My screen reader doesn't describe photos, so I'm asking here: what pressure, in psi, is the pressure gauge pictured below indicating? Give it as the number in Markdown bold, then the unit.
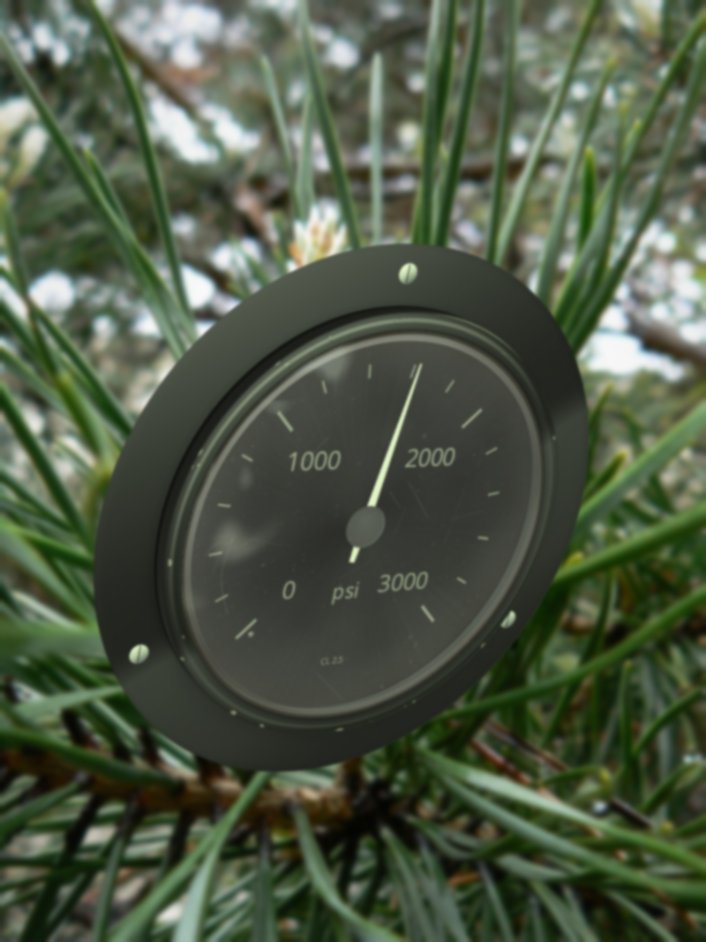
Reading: **1600** psi
